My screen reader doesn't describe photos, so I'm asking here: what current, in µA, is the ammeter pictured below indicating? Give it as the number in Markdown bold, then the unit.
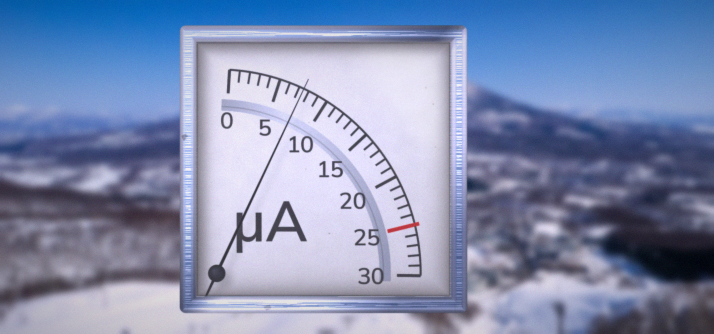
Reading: **7.5** µA
